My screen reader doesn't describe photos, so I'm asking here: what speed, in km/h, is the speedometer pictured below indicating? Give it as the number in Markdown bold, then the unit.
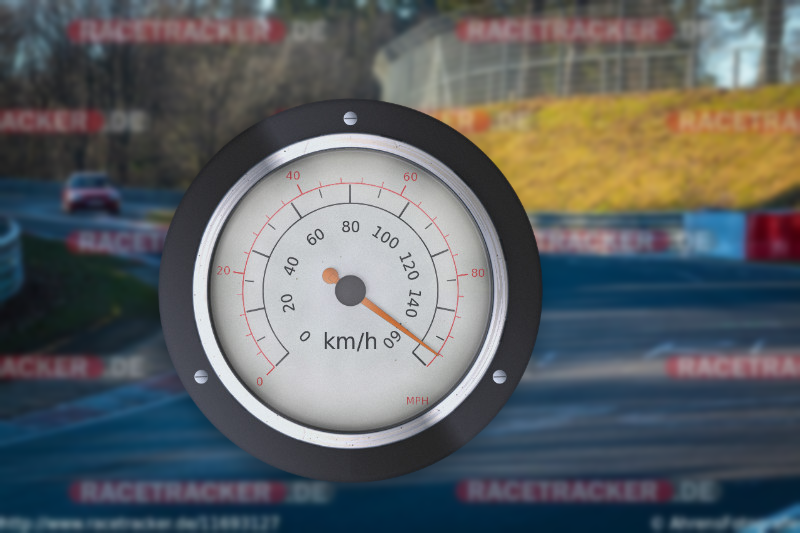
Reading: **155** km/h
